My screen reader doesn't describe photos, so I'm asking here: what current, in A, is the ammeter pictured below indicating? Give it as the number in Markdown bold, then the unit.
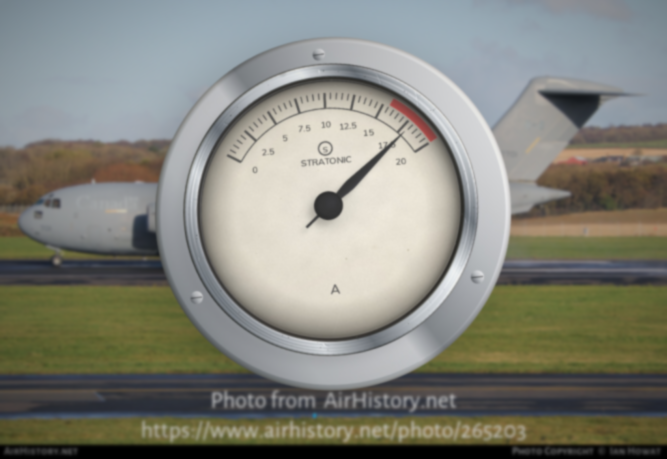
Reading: **18** A
